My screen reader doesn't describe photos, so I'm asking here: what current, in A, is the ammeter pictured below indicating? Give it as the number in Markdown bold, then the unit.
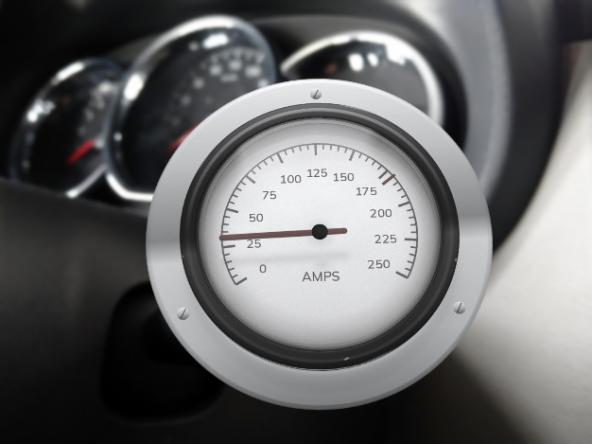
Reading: **30** A
